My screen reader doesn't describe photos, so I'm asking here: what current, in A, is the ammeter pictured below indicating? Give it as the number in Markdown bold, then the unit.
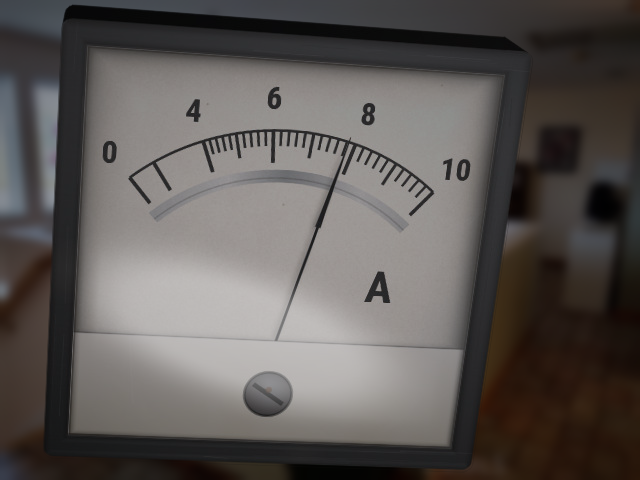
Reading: **7.8** A
